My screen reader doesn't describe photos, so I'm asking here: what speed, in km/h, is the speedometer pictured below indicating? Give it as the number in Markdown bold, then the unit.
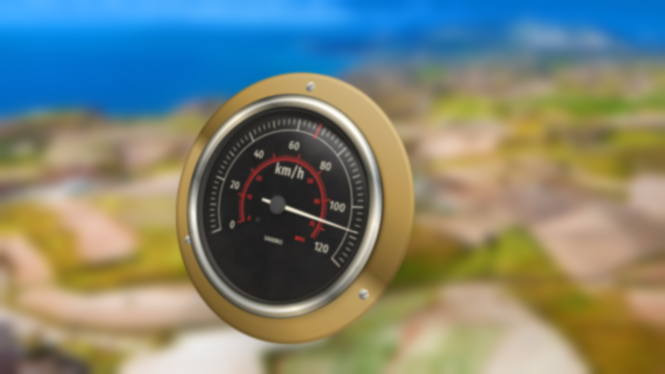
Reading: **108** km/h
